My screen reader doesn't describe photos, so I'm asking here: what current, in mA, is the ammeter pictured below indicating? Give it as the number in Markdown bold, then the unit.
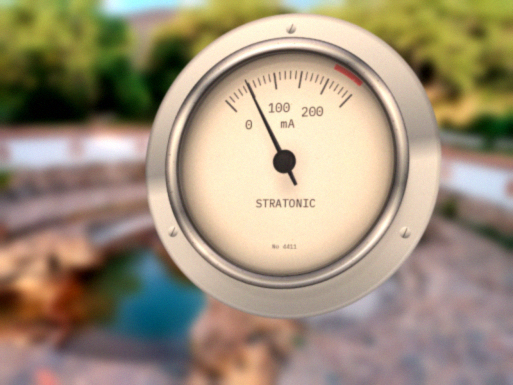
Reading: **50** mA
